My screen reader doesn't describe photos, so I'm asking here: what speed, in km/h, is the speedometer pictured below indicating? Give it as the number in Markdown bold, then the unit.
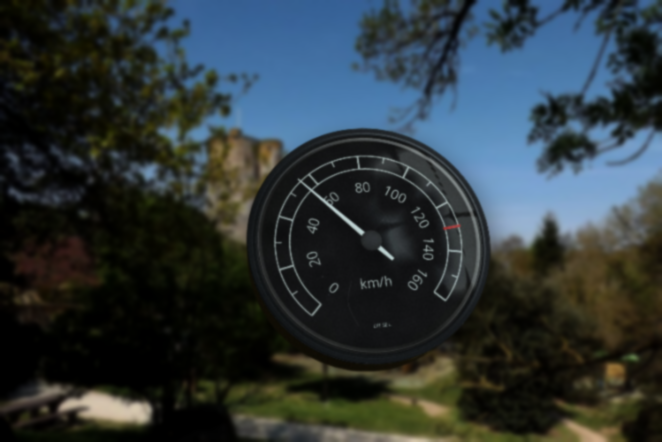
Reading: **55** km/h
